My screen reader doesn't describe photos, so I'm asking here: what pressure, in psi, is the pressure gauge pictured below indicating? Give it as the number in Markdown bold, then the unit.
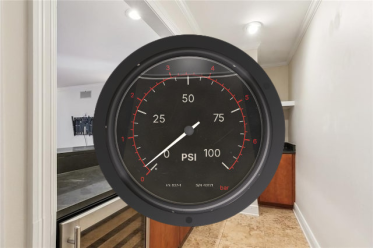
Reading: **2.5** psi
